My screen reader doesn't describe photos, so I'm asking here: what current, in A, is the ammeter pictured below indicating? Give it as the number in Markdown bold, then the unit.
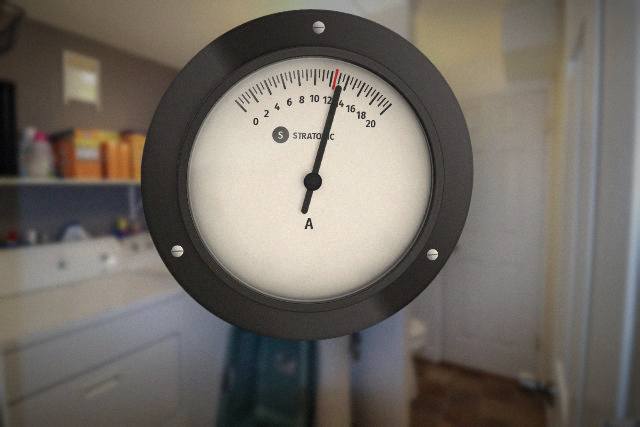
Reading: **13** A
